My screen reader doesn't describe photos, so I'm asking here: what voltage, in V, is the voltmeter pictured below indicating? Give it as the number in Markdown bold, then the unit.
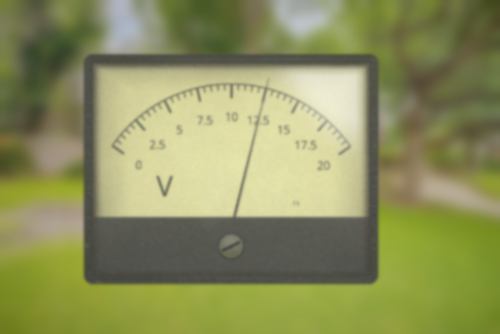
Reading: **12.5** V
